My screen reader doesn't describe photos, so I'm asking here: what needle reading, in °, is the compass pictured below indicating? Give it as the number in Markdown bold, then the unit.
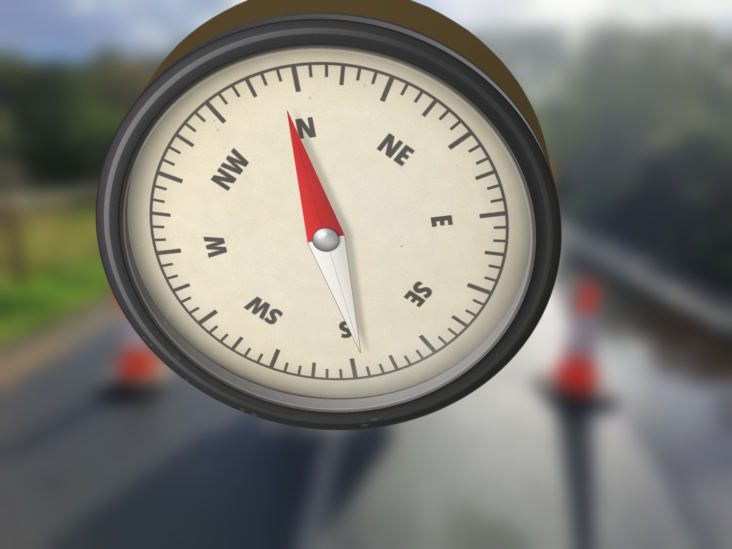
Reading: **355** °
